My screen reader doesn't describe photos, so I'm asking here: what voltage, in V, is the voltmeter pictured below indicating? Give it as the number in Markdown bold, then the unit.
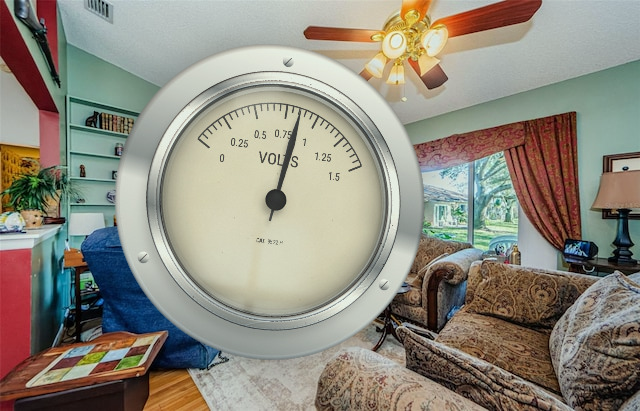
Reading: **0.85** V
